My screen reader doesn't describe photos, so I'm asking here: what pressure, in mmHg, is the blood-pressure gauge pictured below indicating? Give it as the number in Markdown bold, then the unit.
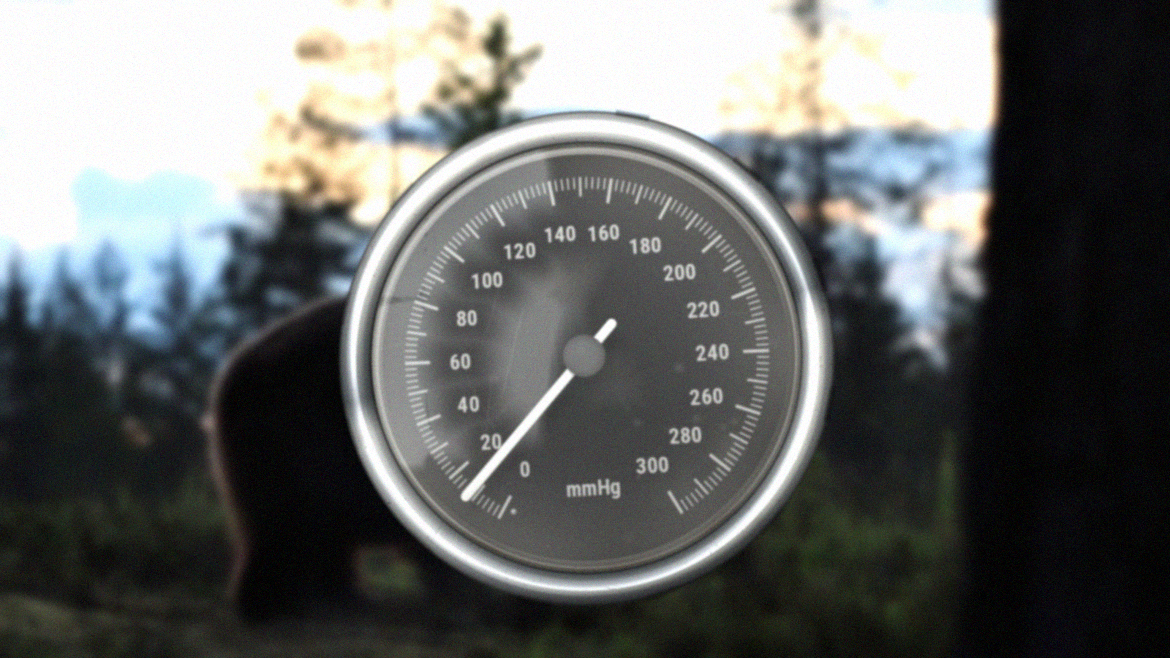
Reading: **12** mmHg
